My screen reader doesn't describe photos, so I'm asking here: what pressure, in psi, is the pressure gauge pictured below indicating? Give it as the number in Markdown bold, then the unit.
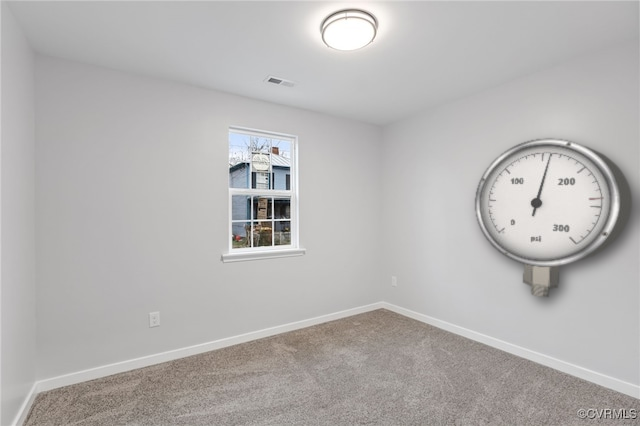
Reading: **160** psi
